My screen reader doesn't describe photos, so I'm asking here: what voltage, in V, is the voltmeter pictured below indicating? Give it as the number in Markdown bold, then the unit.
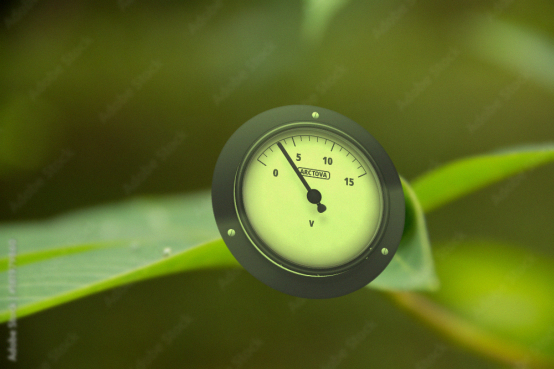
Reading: **3** V
